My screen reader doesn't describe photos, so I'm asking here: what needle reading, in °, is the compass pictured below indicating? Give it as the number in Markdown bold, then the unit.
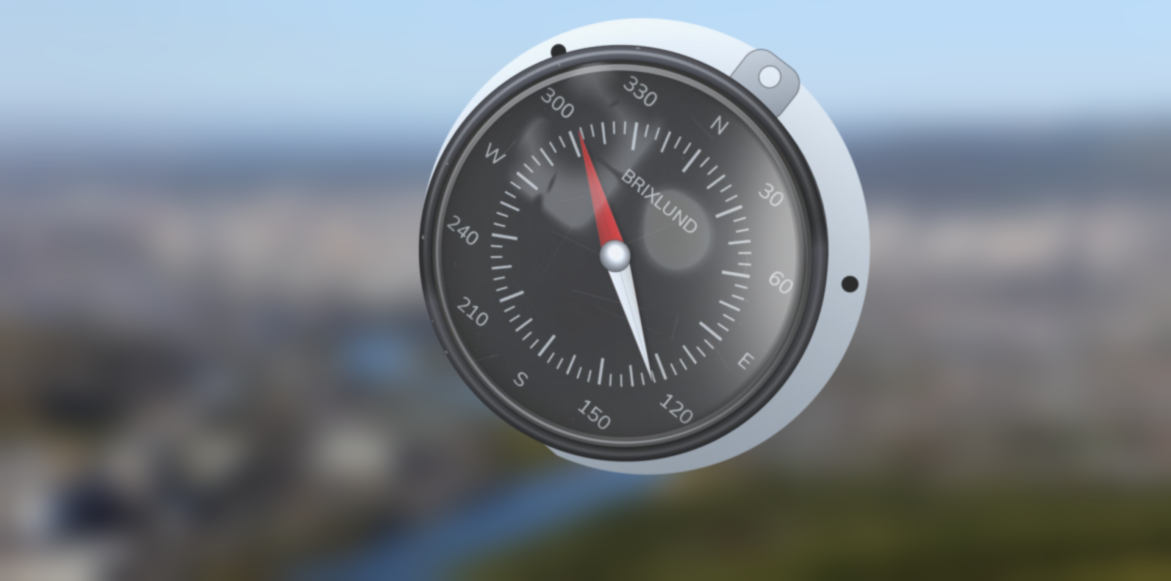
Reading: **305** °
